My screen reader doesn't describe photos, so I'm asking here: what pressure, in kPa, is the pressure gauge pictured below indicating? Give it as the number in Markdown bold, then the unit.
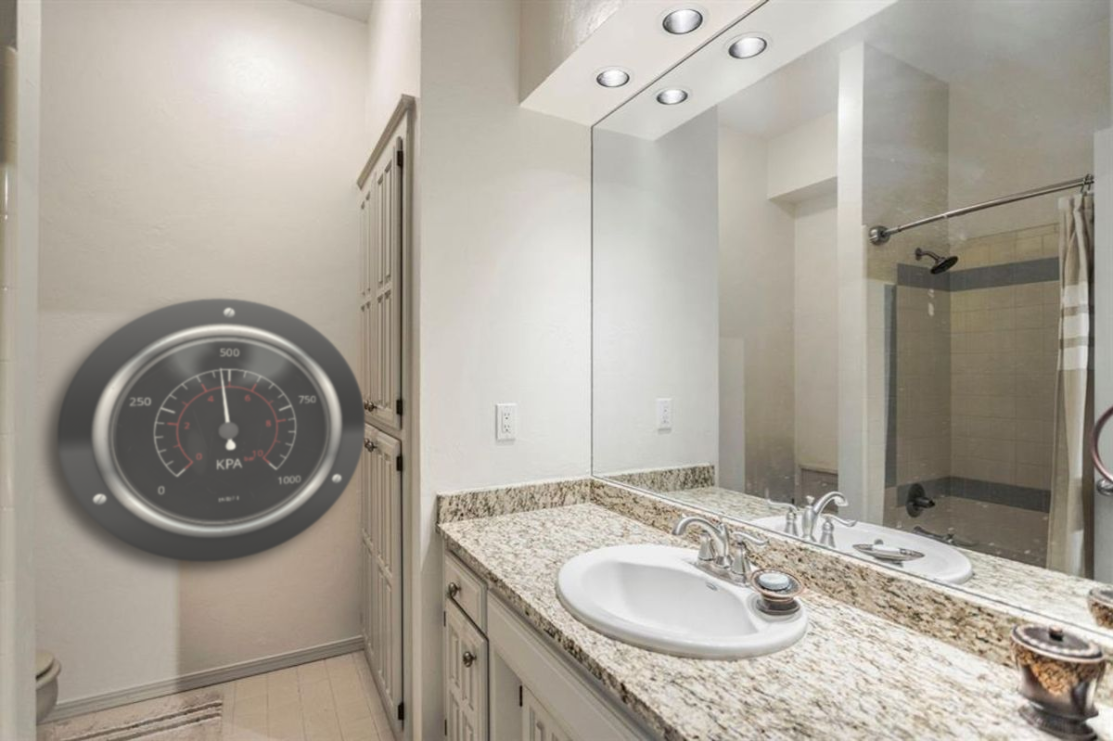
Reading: **475** kPa
